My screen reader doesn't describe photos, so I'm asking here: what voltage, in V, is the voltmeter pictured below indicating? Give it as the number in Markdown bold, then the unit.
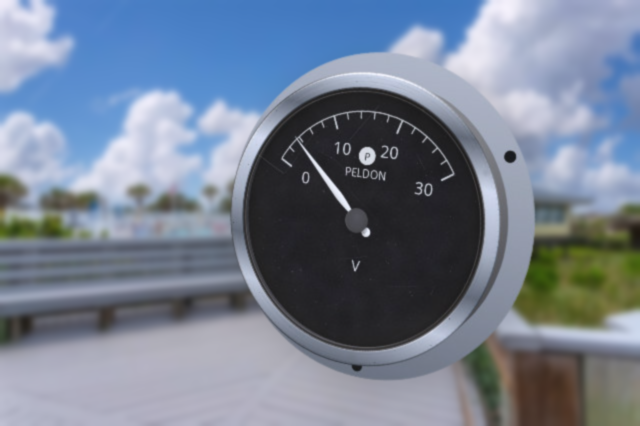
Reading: **4** V
